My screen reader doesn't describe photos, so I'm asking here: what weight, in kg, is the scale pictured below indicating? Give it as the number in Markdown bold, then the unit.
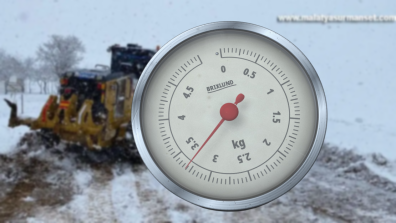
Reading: **3.3** kg
